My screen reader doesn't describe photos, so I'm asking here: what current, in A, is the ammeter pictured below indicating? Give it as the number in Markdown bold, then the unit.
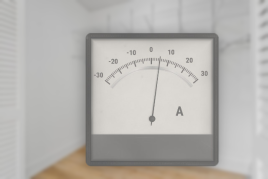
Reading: **5** A
